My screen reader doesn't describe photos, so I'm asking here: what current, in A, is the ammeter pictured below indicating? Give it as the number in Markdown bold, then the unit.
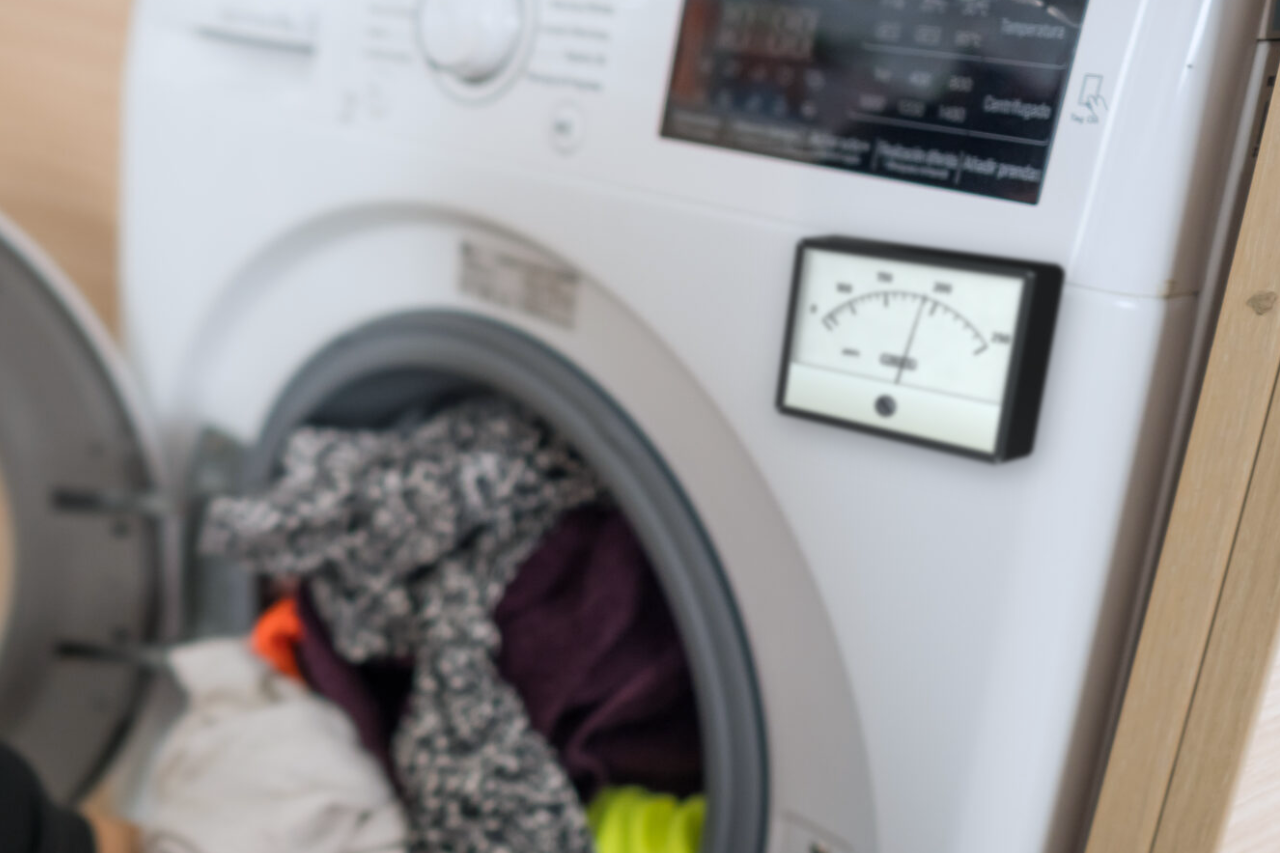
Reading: **190** A
